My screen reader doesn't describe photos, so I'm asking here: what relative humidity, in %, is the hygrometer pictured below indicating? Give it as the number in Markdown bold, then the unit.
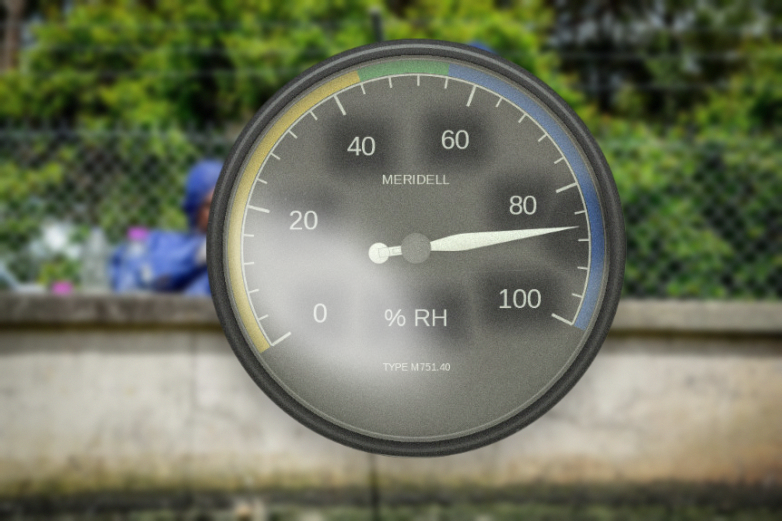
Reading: **86** %
